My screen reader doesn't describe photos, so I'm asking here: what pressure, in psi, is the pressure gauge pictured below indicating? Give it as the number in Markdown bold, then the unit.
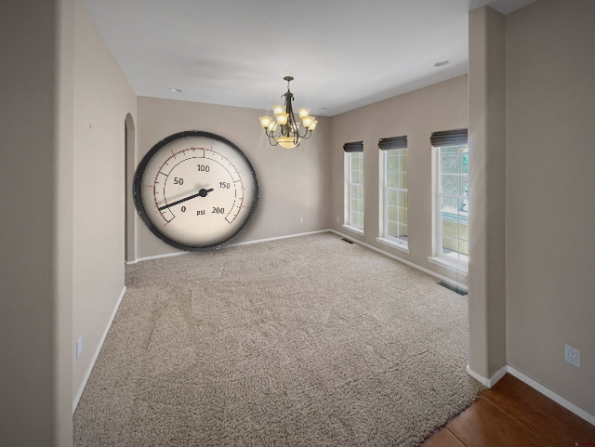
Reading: **15** psi
